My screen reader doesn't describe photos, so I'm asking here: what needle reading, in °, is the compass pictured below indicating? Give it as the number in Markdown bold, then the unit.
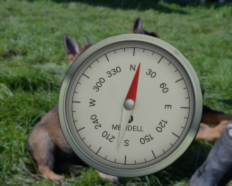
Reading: **10** °
